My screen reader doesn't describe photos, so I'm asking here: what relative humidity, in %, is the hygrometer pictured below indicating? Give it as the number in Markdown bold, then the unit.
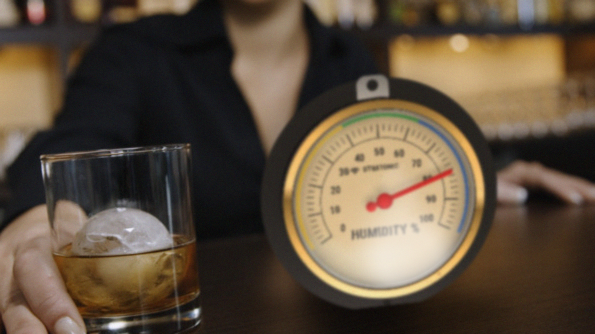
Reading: **80** %
